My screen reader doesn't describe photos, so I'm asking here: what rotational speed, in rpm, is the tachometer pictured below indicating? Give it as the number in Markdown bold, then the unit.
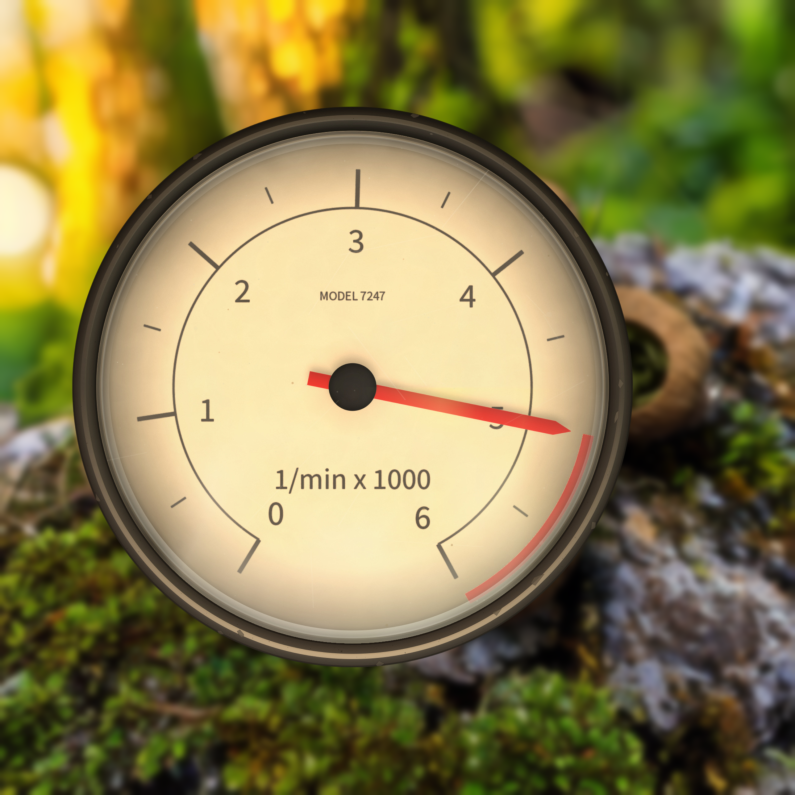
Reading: **5000** rpm
